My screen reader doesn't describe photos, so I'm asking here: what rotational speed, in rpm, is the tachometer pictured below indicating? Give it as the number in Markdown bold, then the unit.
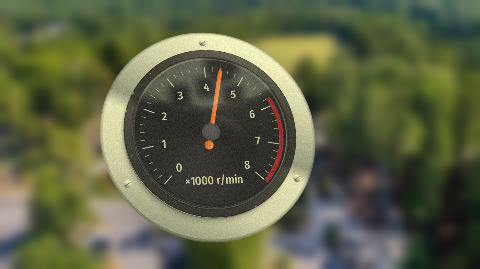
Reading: **4400** rpm
